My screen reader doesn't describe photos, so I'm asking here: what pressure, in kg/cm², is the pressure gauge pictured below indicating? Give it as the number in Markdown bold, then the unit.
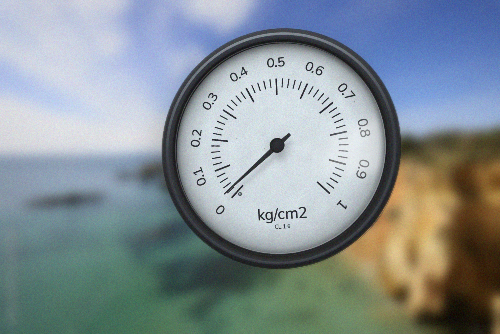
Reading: **0.02** kg/cm²
